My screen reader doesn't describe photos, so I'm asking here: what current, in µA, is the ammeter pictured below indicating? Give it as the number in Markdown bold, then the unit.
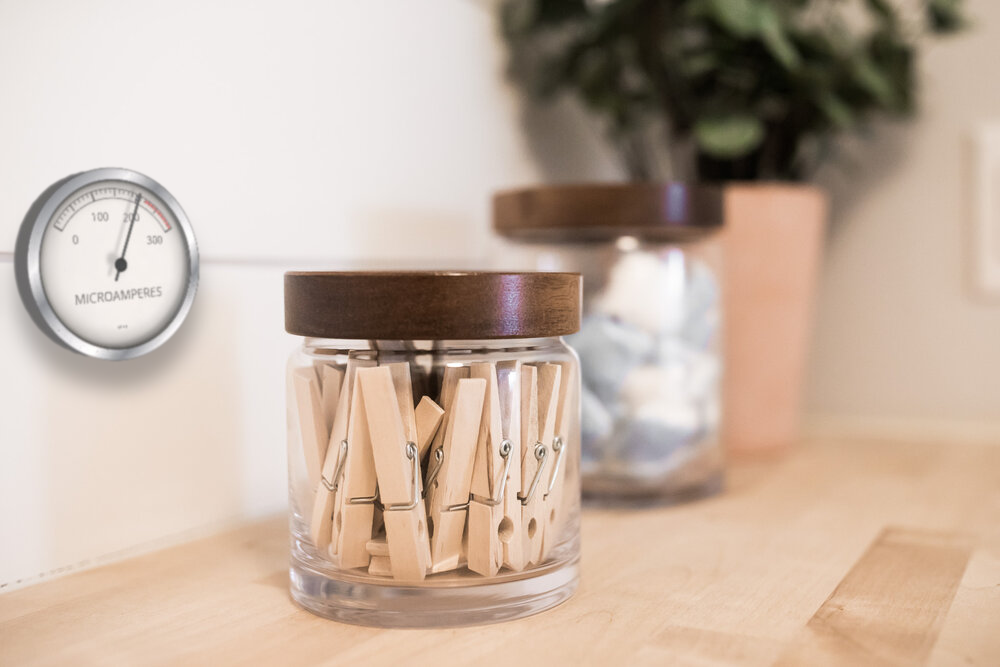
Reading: **200** µA
